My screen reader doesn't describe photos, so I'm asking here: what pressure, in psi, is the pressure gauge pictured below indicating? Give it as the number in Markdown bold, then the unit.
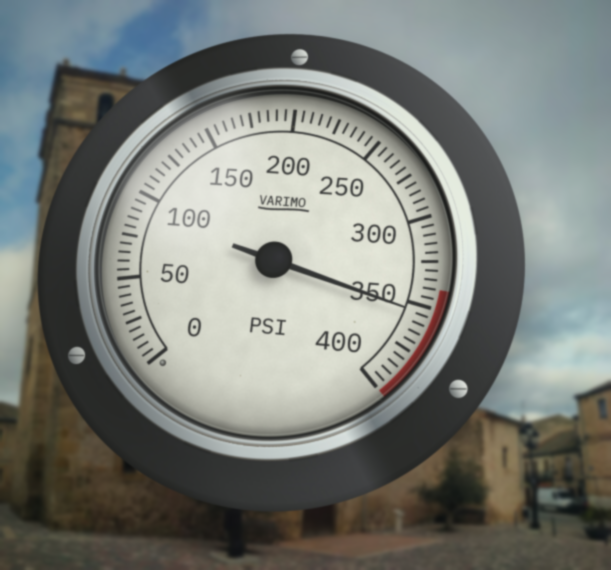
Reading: **355** psi
